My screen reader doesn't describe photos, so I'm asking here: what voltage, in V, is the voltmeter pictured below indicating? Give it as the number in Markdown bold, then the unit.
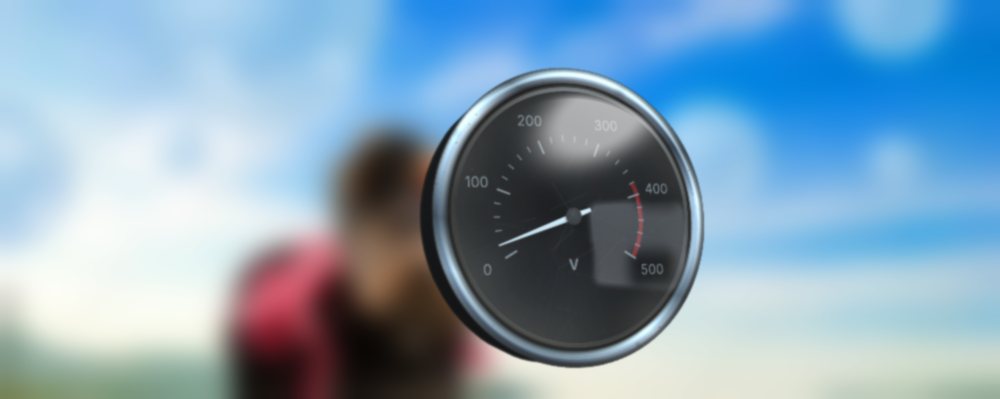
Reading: **20** V
